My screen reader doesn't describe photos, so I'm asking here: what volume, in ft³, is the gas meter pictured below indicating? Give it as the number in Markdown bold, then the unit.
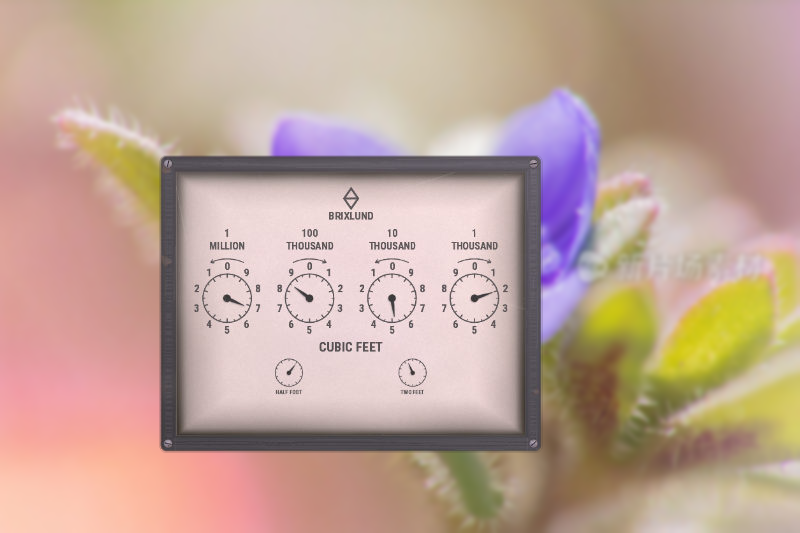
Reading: **685200** ft³
